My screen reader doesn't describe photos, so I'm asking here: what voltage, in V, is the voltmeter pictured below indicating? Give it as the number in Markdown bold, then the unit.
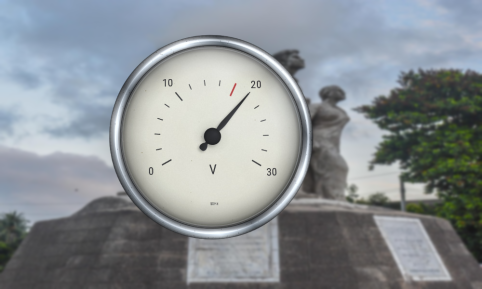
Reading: **20** V
